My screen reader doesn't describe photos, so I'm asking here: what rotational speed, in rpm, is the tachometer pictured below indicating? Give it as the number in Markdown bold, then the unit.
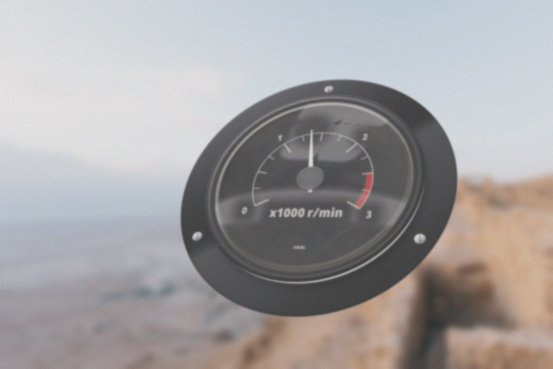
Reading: **1375** rpm
